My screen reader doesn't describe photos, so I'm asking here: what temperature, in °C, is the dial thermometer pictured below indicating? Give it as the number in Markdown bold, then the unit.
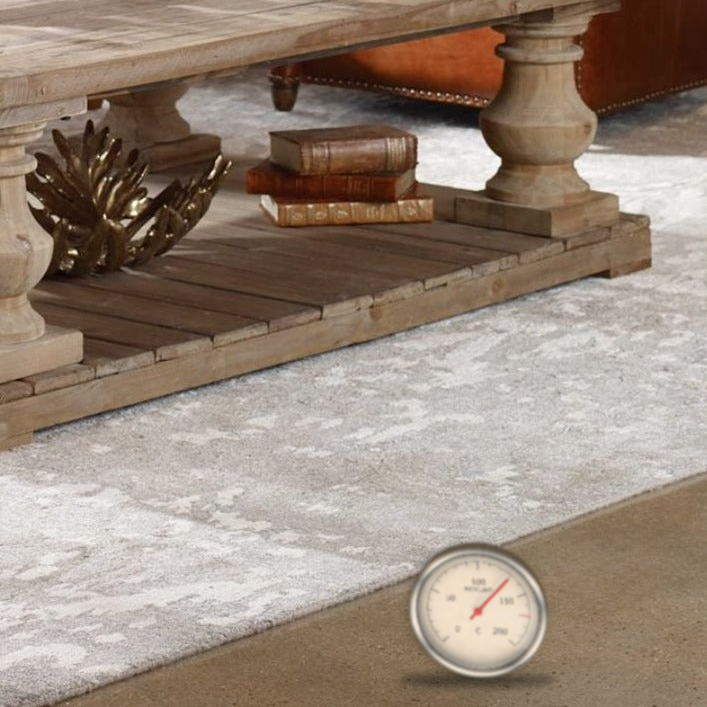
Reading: **130** °C
